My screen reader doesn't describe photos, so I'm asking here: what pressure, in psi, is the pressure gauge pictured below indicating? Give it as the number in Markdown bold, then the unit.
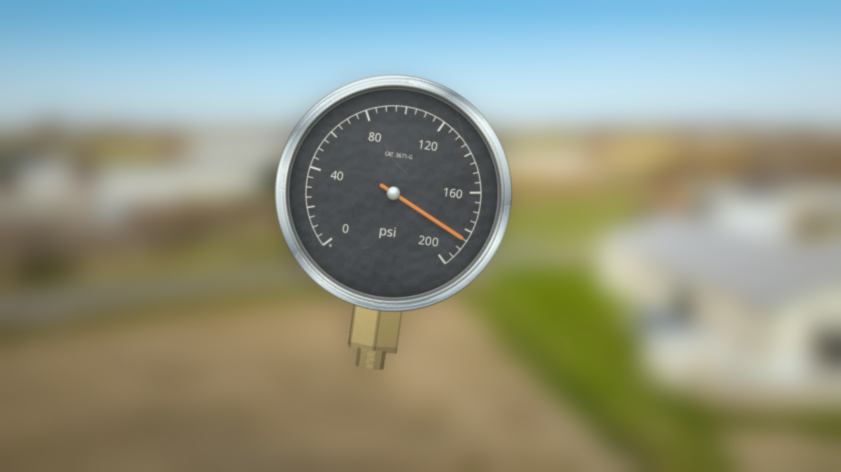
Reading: **185** psi
